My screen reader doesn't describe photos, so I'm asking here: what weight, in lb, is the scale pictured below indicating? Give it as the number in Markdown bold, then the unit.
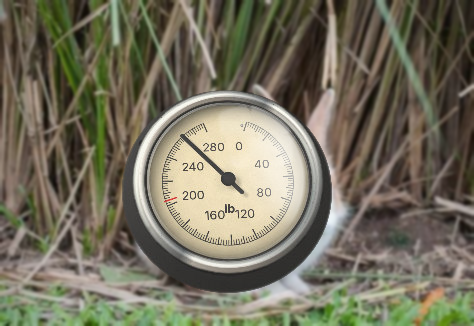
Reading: **260** lb
